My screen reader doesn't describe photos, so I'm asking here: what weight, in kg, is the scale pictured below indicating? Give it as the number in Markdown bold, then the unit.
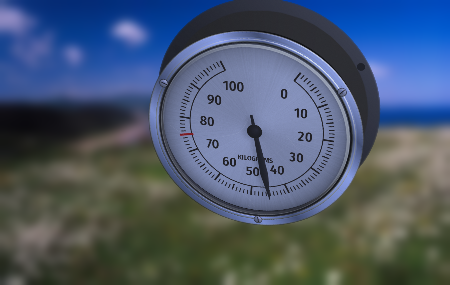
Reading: **45** kg
